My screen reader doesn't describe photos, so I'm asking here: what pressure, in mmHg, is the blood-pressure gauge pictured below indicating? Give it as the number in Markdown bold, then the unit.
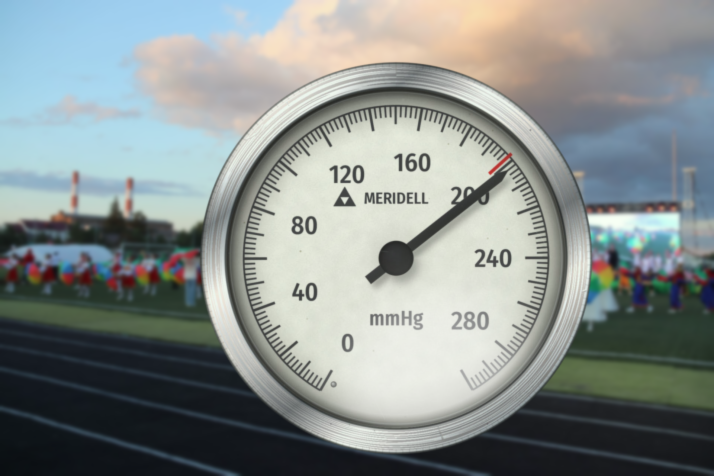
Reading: **202** mmHg
